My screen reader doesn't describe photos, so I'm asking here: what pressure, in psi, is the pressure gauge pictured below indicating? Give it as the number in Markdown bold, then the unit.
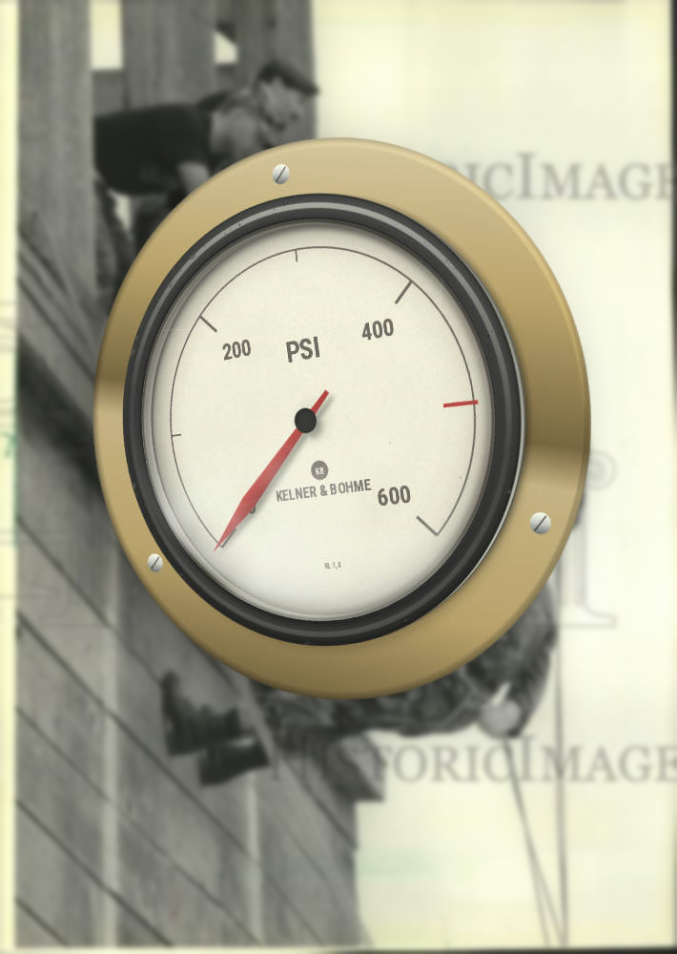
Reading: **0** psi
